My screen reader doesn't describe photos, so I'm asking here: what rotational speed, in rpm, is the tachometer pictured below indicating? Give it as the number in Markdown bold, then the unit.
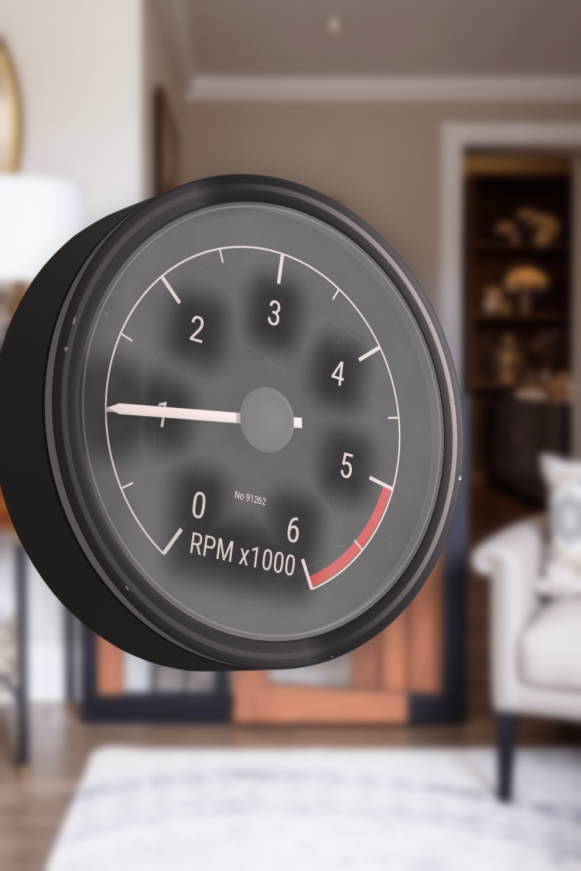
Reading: **1000** rpm
